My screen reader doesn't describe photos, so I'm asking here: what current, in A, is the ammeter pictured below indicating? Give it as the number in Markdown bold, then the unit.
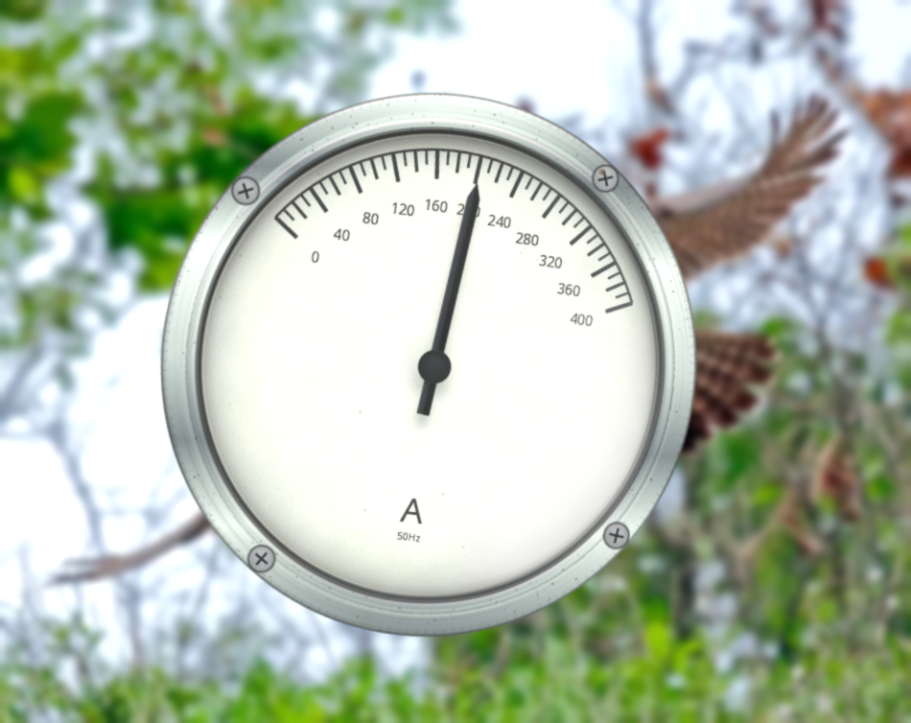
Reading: **200** A
